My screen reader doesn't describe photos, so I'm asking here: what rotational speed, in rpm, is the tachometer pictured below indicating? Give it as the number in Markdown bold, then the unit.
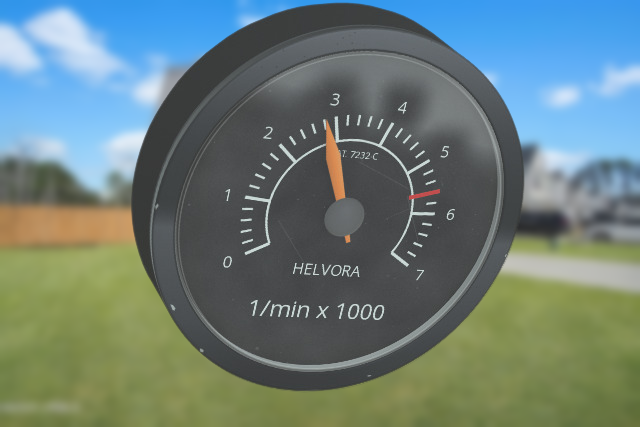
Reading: **2800** rpm
